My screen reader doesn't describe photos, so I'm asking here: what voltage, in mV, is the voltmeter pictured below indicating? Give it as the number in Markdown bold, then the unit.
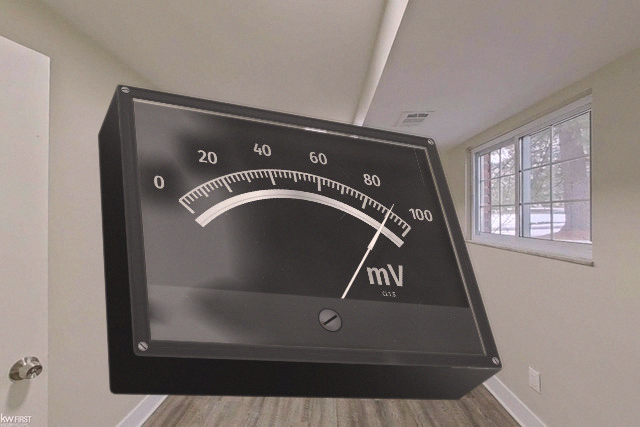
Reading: **90** mV
